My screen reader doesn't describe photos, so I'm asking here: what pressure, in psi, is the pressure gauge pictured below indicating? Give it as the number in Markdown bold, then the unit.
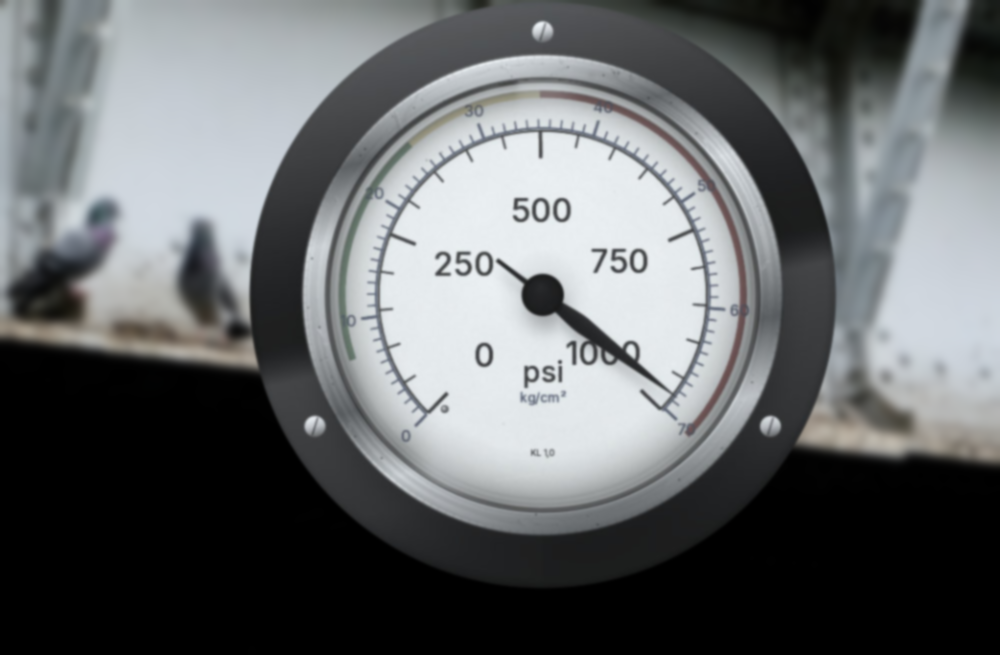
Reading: **975** psi
